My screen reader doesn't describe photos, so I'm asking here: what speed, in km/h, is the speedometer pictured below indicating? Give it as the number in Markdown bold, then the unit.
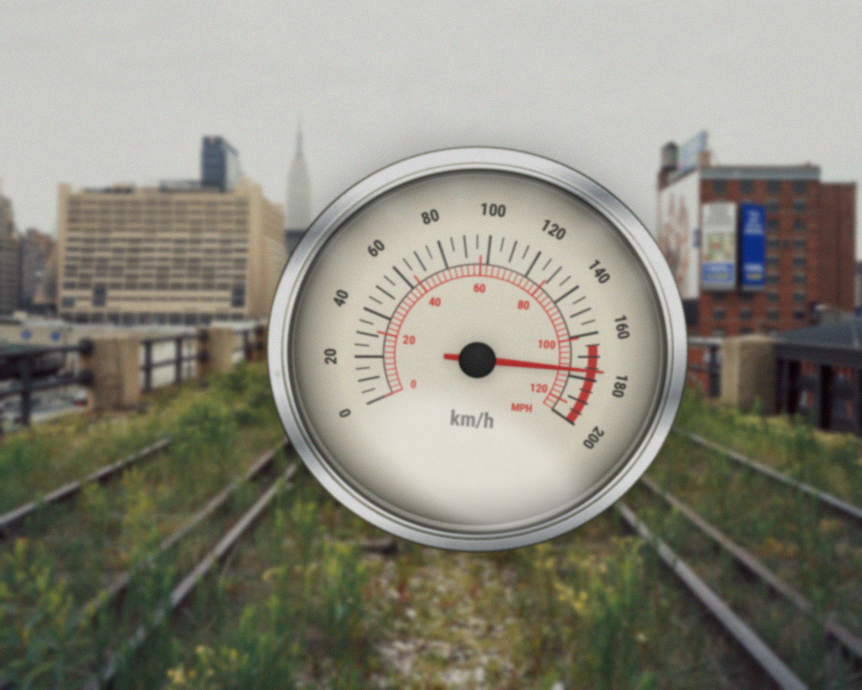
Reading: **175** km/h
